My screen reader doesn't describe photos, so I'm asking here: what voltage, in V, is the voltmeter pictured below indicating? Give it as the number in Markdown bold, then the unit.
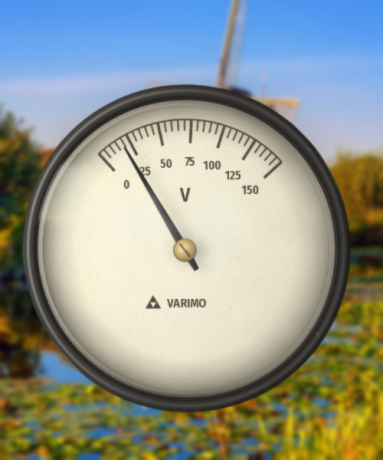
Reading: **20** V
